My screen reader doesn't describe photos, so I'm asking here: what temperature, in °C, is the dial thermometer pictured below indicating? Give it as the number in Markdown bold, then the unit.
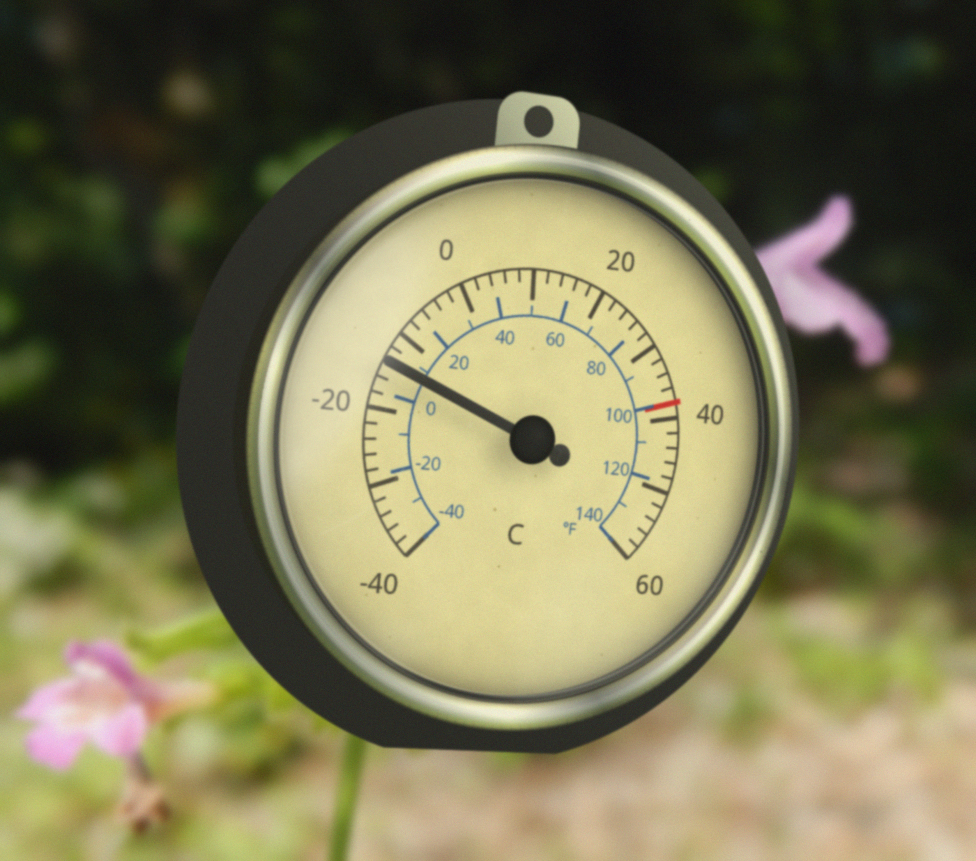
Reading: **-14** °C
